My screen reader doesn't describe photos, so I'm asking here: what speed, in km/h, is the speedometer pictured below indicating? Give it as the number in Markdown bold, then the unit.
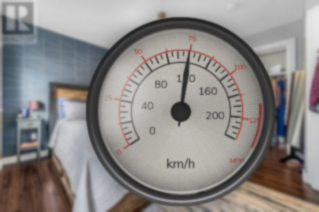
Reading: **120** km/h
